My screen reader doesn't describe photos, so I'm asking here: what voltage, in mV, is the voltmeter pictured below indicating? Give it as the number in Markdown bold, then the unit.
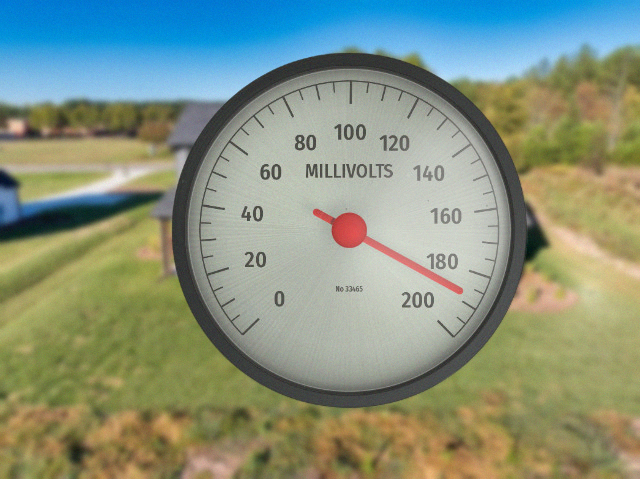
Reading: **187.5** mV
